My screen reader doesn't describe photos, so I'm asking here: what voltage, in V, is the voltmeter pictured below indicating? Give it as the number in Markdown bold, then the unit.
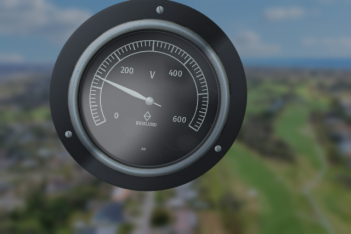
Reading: **130** V
